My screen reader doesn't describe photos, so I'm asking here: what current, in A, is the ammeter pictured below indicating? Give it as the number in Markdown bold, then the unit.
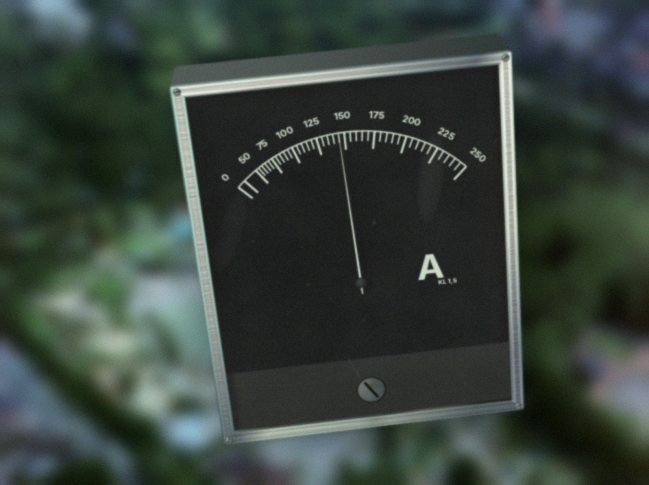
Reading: **145** A
